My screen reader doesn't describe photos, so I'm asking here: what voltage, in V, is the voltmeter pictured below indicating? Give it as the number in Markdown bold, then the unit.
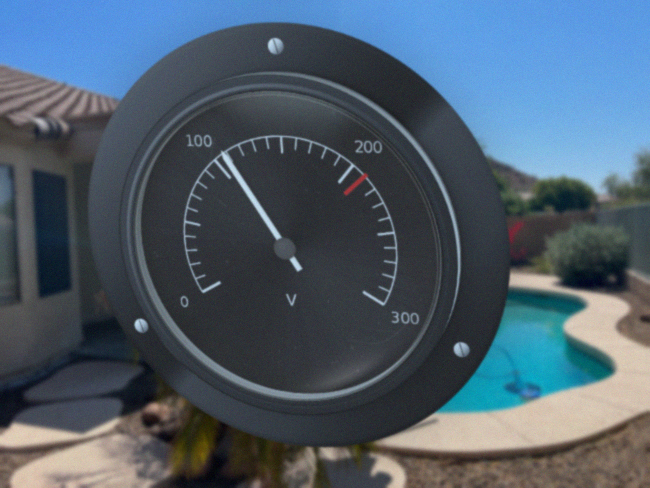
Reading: **110** V
